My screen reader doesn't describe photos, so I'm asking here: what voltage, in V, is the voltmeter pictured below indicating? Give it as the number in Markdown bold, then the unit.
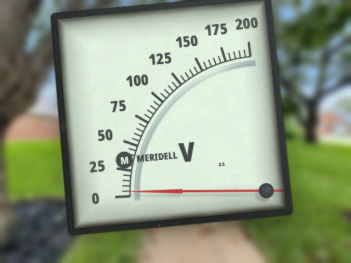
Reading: **5** V
